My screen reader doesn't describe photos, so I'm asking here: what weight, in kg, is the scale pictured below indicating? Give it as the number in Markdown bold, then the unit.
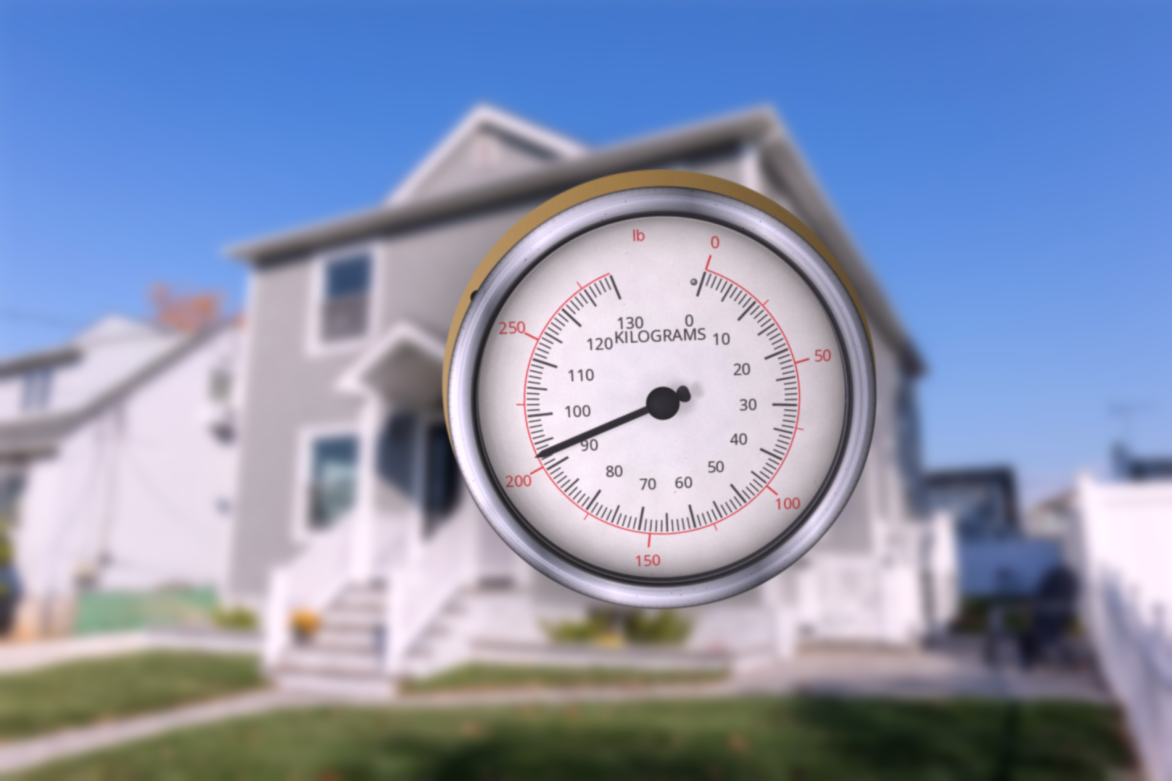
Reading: **93** kg
